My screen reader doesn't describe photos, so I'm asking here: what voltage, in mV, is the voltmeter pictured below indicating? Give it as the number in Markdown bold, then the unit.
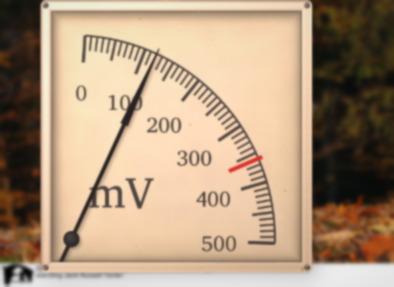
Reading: **120** mV
